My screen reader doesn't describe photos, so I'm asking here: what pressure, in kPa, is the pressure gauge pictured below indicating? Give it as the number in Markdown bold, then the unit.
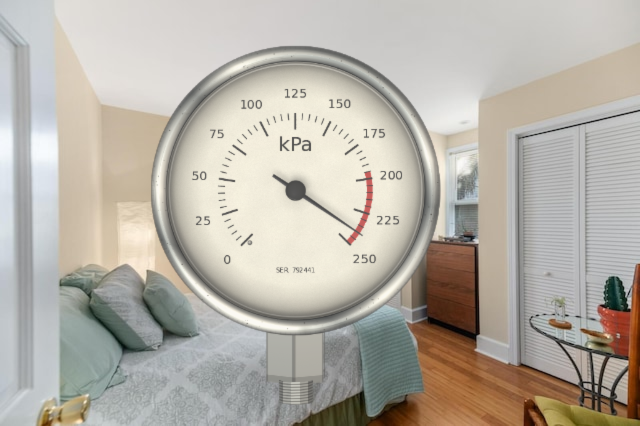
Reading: **240** kPa
